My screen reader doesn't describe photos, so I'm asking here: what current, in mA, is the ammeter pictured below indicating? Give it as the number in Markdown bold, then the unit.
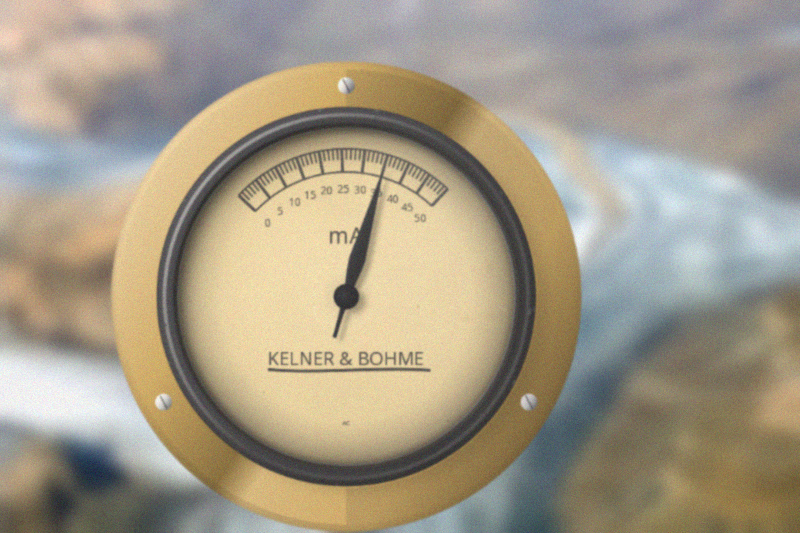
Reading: **35** mA
